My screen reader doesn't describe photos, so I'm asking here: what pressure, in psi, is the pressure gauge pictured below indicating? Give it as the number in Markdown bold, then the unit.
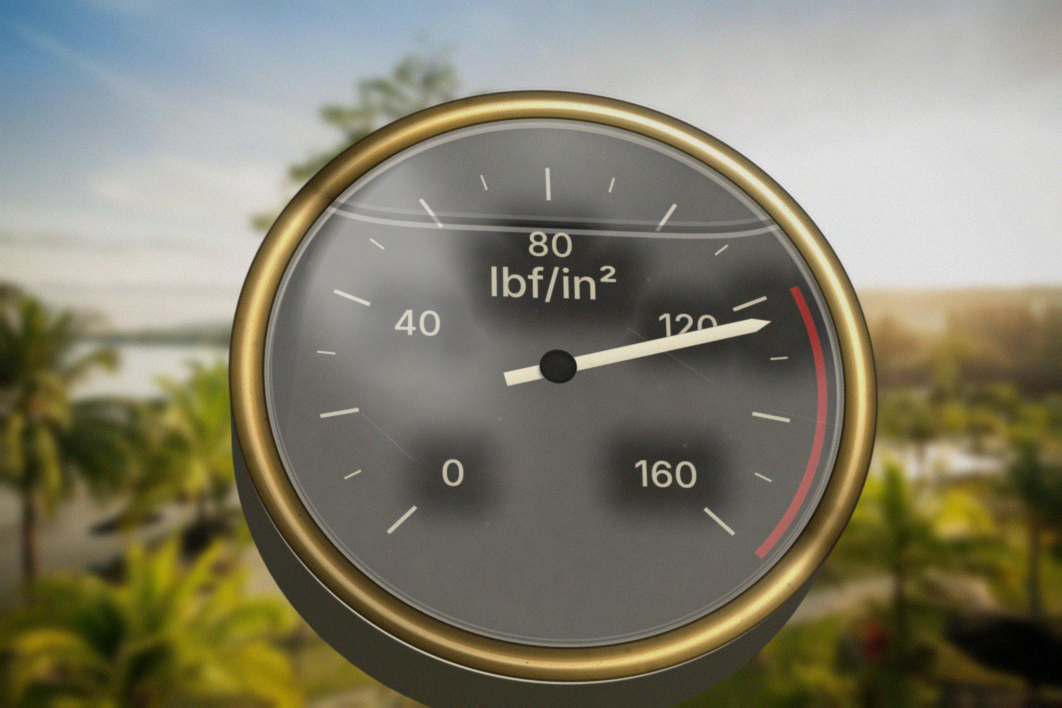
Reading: **125** psi
